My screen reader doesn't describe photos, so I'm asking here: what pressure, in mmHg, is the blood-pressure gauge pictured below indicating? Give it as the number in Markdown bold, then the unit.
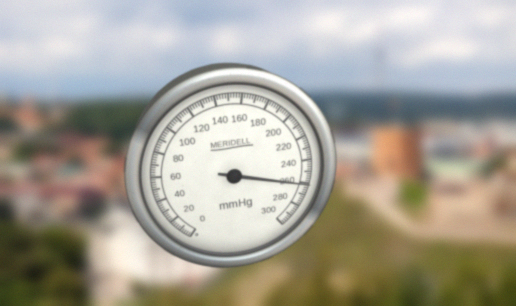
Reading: **260** mmHg
